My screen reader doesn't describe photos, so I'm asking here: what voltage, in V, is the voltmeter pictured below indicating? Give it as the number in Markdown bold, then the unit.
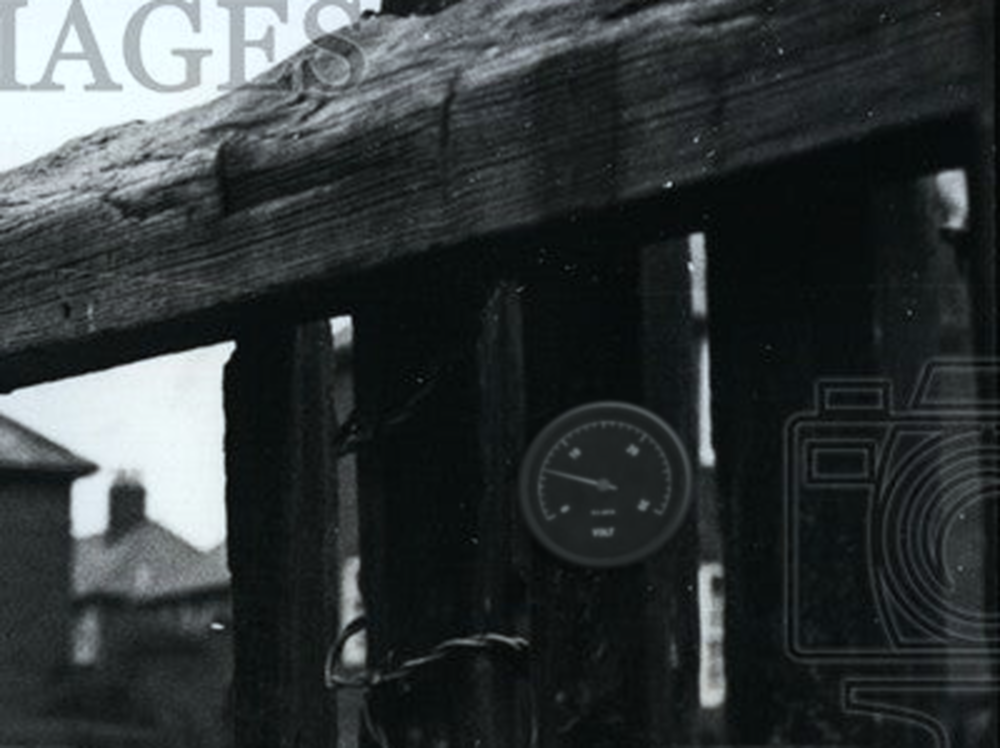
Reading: **6** V
